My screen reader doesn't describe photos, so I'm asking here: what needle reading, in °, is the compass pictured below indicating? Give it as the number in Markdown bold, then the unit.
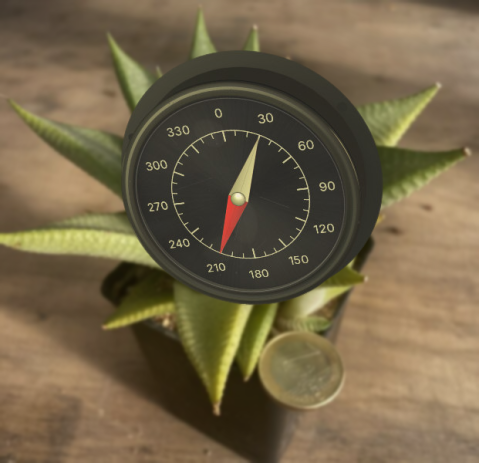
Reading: **210** °
